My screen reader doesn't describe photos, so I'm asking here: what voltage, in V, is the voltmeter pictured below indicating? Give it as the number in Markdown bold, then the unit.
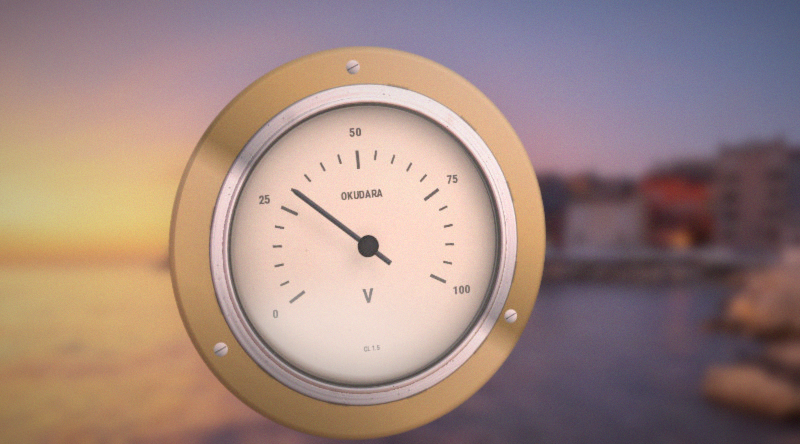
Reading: **30** V
